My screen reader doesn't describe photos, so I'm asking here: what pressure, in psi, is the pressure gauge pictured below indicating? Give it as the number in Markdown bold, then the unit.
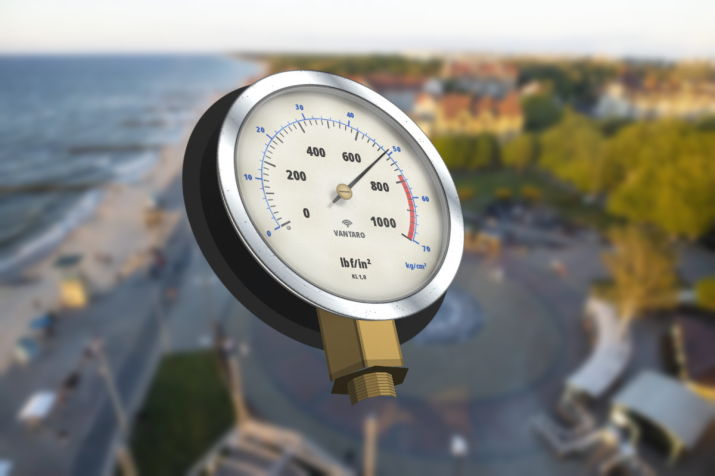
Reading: **700** psi
